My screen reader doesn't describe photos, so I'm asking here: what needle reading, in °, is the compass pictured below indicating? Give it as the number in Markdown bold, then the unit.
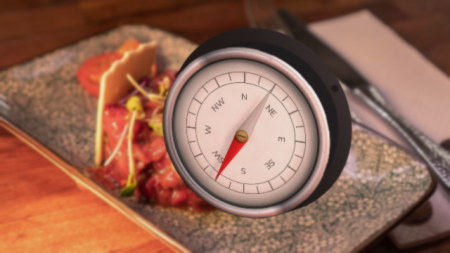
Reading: **210** °
